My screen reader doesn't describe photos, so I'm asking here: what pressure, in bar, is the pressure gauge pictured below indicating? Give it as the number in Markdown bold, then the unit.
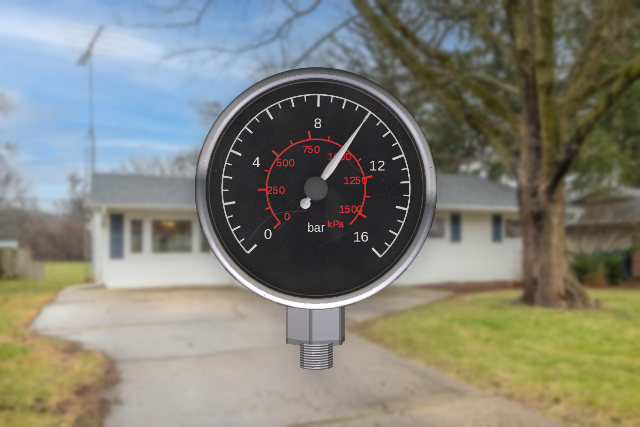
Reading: **10** bar
